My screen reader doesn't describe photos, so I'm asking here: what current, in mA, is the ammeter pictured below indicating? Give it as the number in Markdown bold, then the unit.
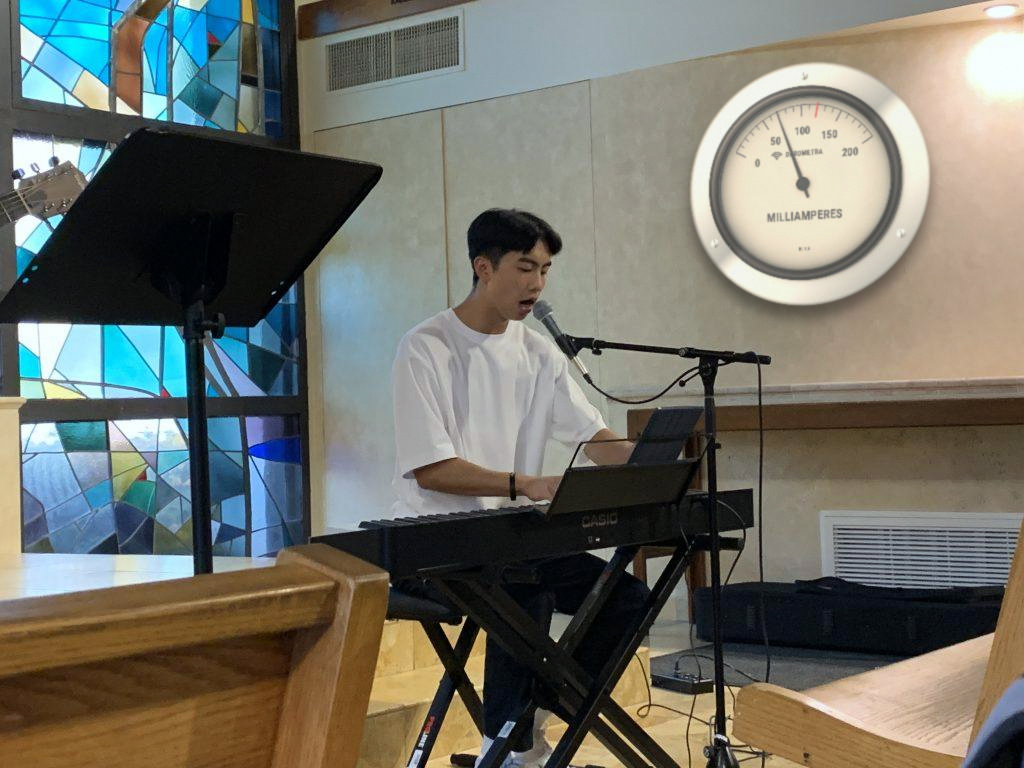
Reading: **70** mA
